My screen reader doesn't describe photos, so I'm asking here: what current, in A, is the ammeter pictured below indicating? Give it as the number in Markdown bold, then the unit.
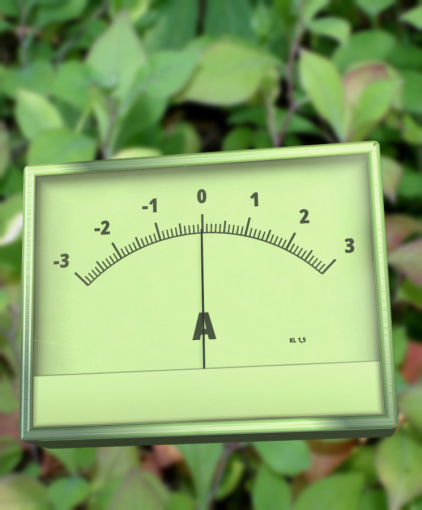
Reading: **0** A
